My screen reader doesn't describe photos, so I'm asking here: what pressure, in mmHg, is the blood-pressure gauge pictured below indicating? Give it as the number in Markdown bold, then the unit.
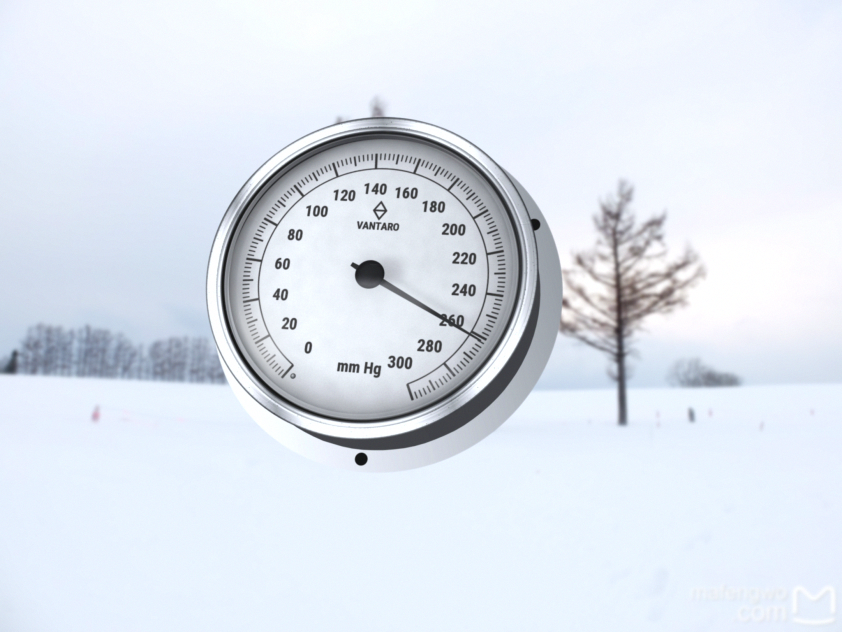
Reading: **262** mmHg
